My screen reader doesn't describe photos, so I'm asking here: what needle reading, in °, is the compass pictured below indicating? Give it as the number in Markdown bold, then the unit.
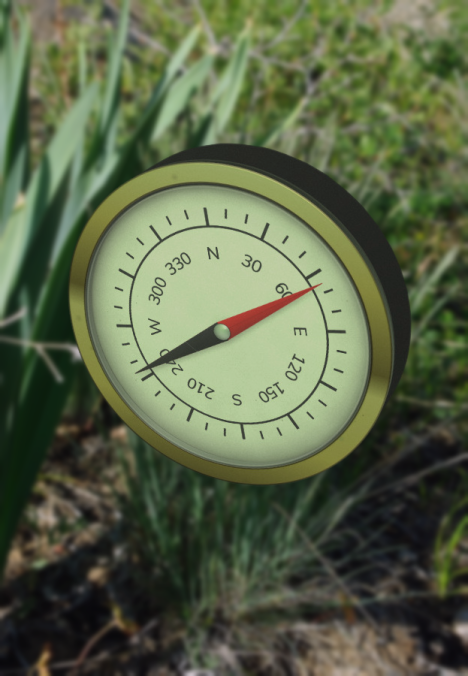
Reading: **65** °
